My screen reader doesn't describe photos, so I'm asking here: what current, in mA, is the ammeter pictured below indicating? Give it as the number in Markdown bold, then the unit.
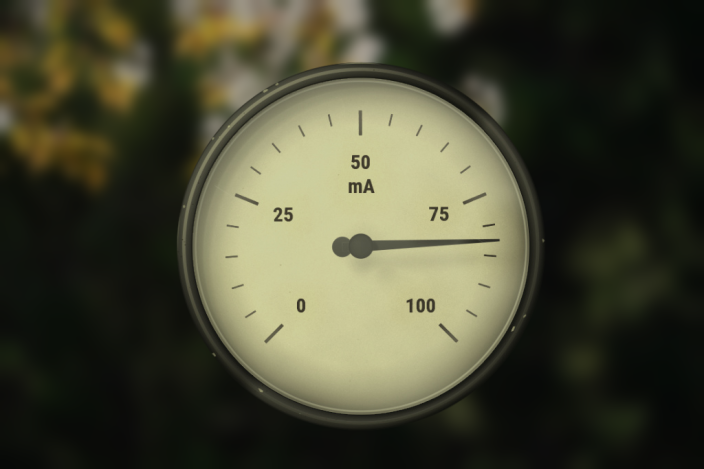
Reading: **82.5** mA
